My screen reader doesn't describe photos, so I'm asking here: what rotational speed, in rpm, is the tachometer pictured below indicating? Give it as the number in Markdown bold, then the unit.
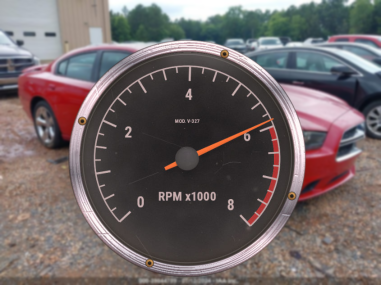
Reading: **5875** rpm
